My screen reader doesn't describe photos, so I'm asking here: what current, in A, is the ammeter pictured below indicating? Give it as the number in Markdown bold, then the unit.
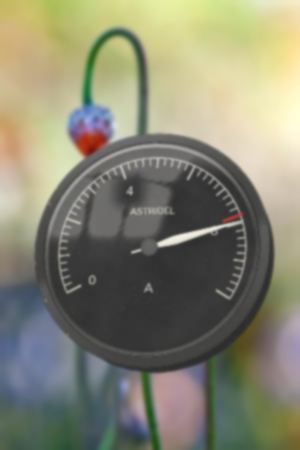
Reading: **8** A
